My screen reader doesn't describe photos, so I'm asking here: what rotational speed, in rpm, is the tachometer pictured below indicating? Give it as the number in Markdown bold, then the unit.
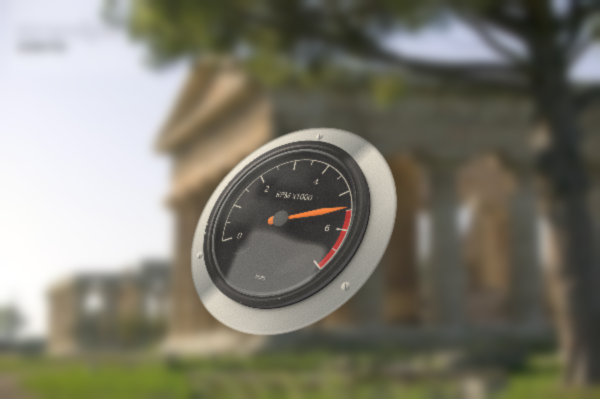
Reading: **5500** rpm
